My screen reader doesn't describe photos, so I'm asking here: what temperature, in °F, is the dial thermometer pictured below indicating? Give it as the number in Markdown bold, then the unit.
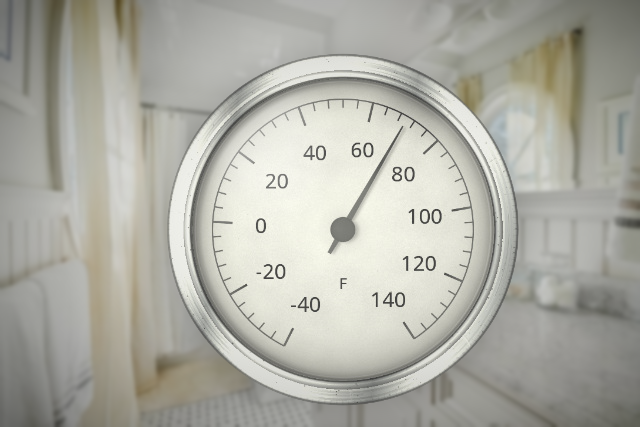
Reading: **70** °F
